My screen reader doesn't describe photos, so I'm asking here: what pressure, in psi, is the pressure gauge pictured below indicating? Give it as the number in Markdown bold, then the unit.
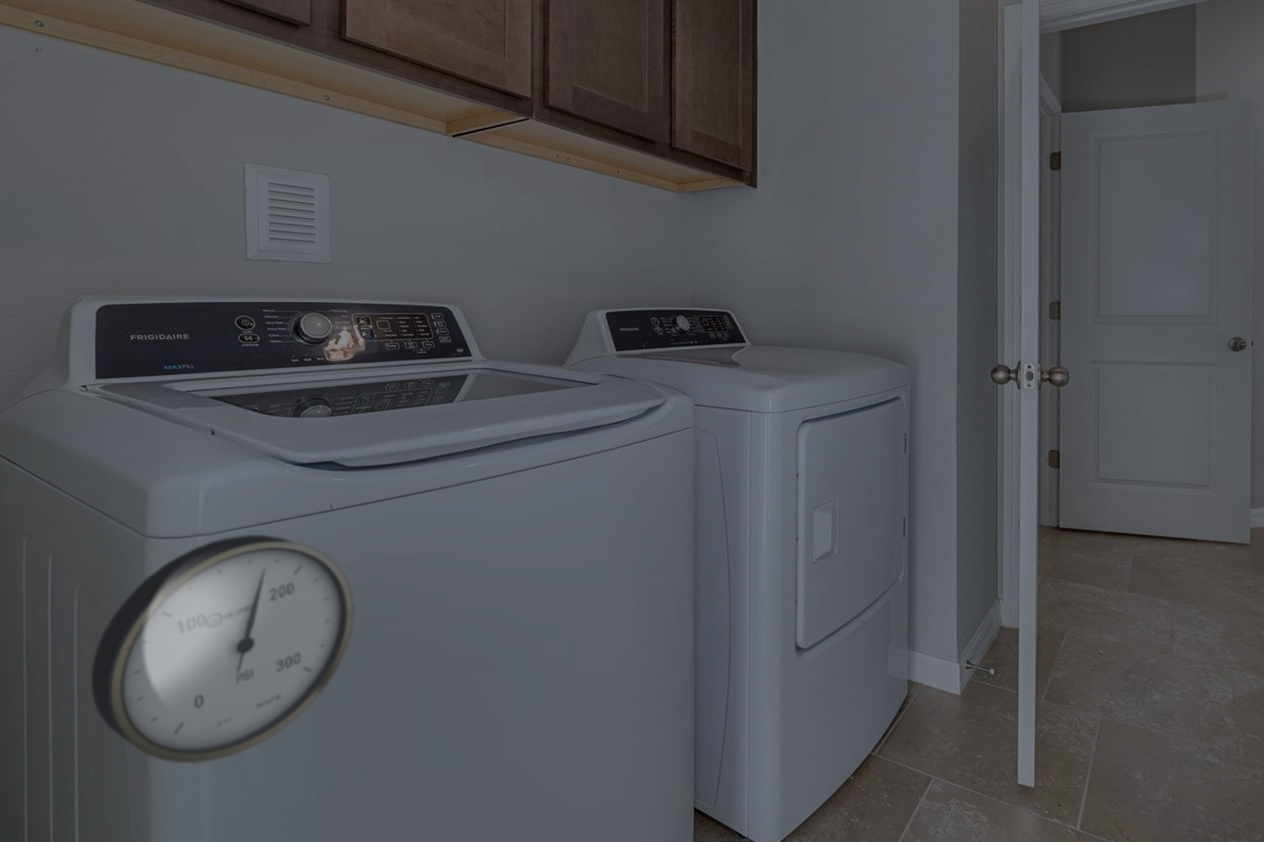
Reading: **170** psi
